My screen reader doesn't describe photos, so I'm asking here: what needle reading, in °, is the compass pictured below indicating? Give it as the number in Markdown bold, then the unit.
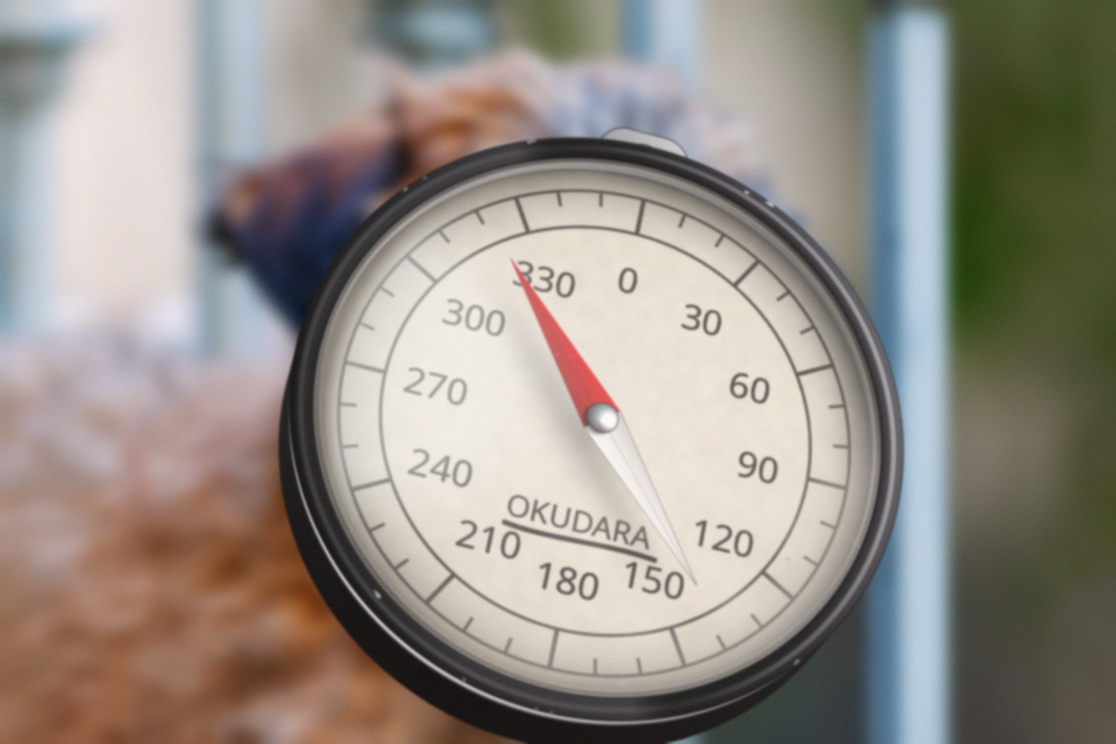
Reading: **320** °
